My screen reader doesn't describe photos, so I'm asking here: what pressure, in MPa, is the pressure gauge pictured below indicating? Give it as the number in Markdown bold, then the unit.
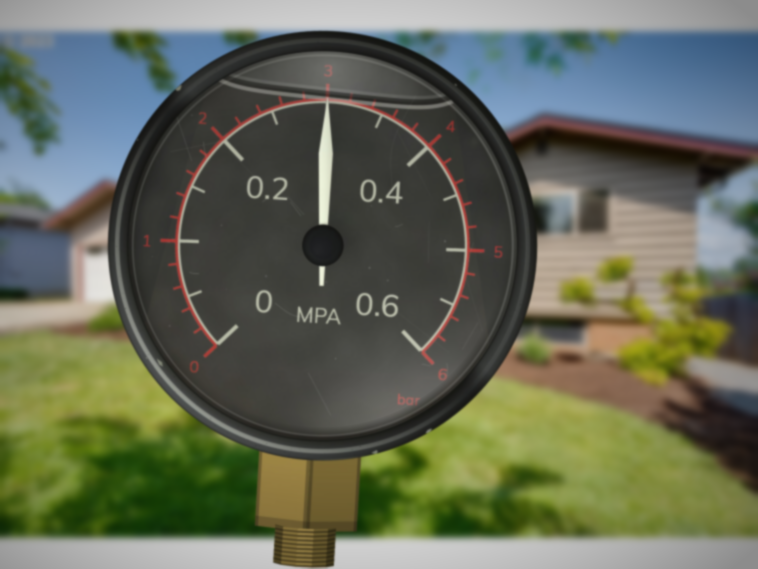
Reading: **0.3** MPa
